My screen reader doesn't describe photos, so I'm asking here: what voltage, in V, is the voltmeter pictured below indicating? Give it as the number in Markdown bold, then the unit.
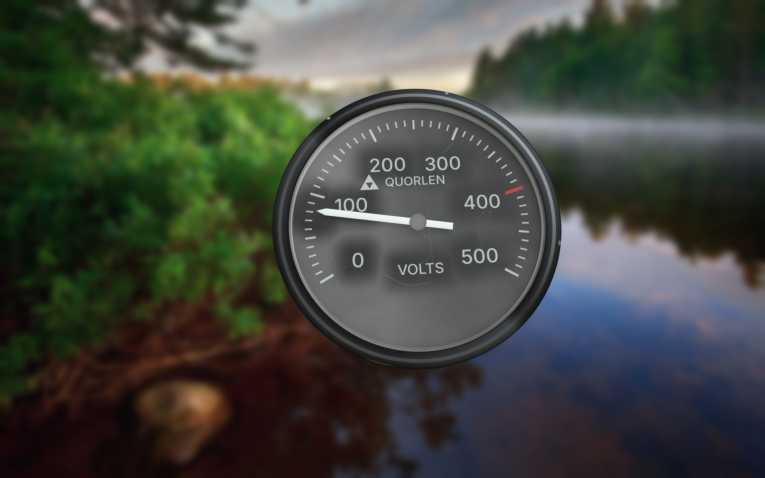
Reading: **80** V
